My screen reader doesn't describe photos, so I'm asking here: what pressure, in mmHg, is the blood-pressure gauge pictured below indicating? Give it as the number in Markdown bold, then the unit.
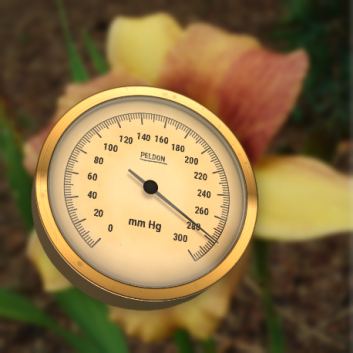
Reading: **280** mmHg
